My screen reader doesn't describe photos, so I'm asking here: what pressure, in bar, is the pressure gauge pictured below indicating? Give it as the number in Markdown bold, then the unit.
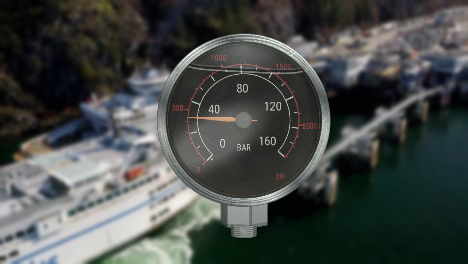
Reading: **30** bar
